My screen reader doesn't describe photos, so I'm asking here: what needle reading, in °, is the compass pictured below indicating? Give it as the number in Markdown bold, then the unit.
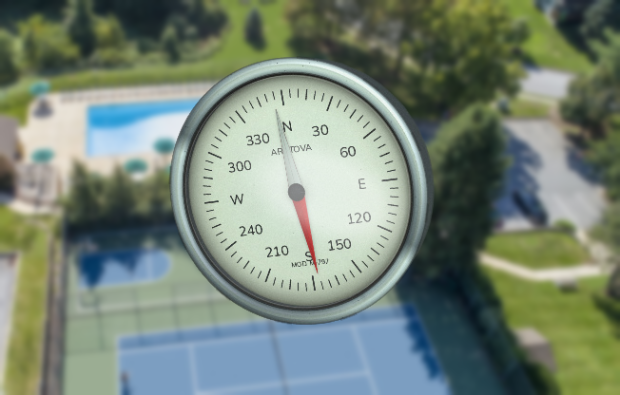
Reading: **175** °
